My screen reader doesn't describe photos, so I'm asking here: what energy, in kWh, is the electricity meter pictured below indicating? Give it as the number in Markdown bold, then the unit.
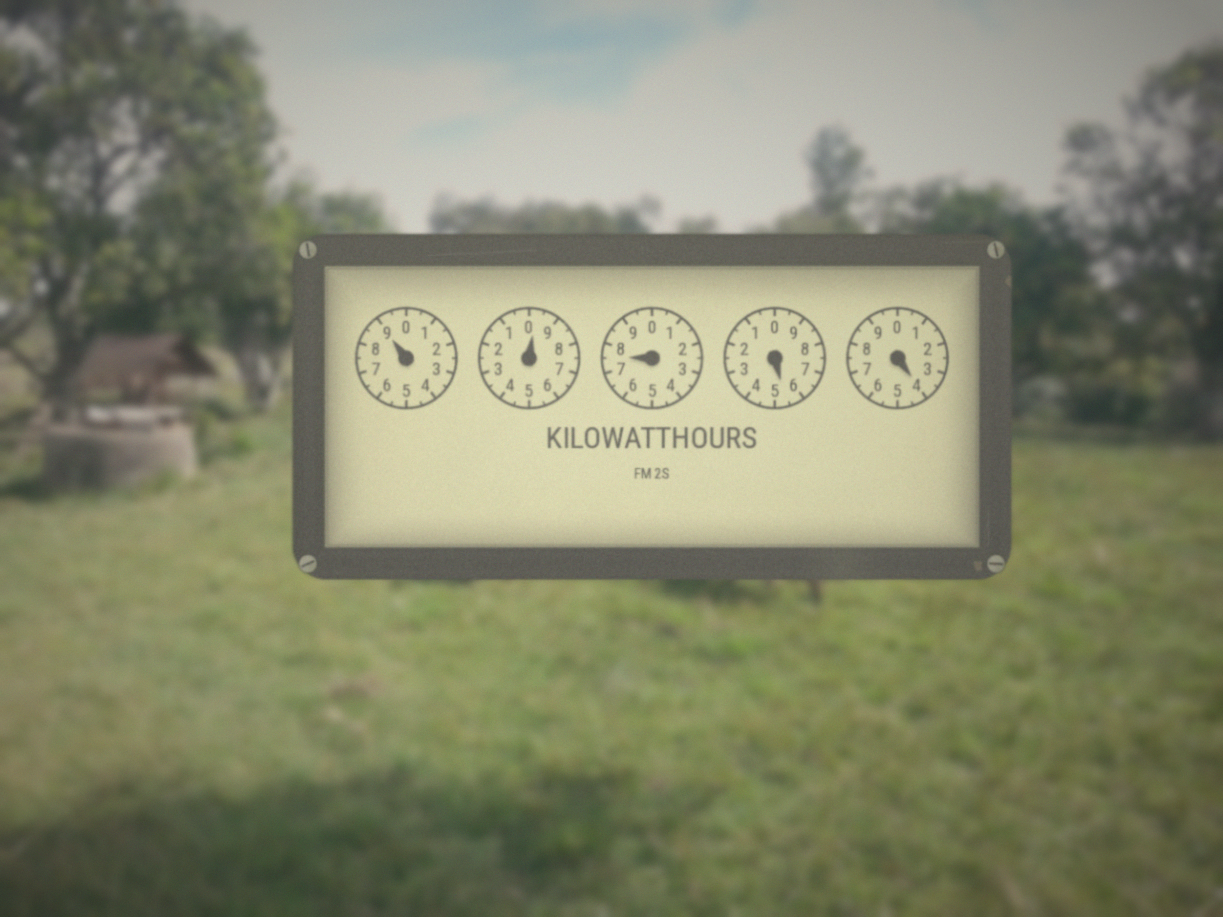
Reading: **89754** kWh
